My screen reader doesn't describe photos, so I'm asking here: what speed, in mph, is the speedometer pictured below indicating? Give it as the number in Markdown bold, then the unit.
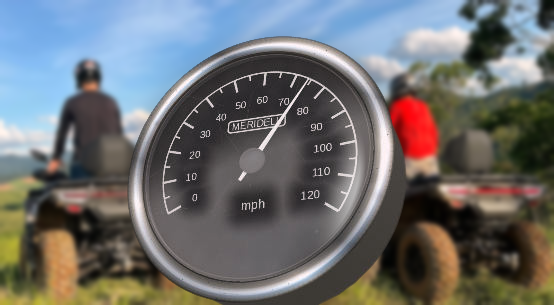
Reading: **75** mph
